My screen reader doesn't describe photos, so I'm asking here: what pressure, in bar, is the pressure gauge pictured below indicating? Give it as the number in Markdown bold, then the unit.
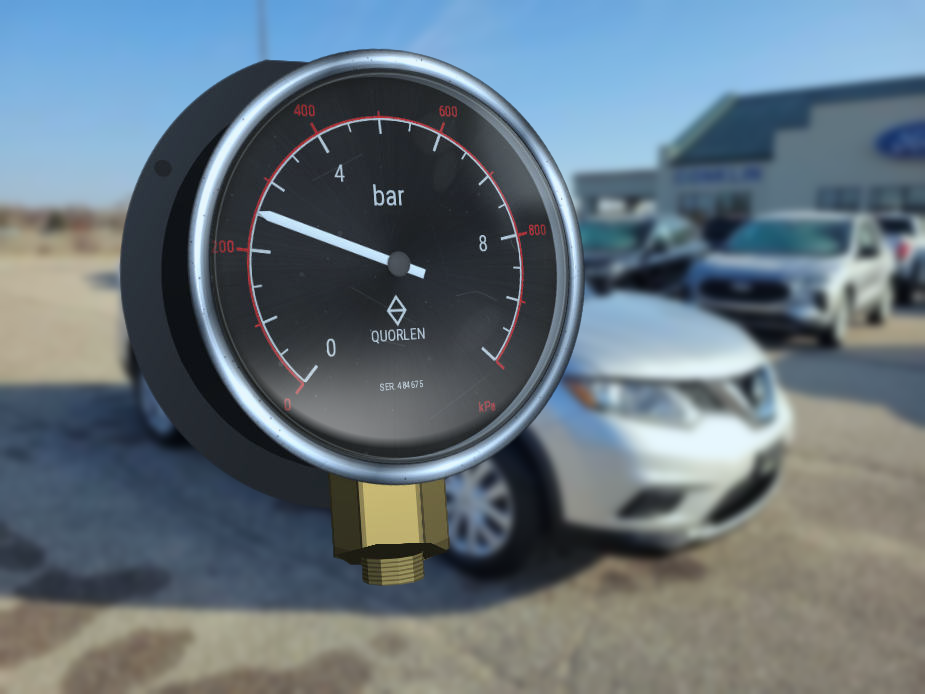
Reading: **2.5** bar
